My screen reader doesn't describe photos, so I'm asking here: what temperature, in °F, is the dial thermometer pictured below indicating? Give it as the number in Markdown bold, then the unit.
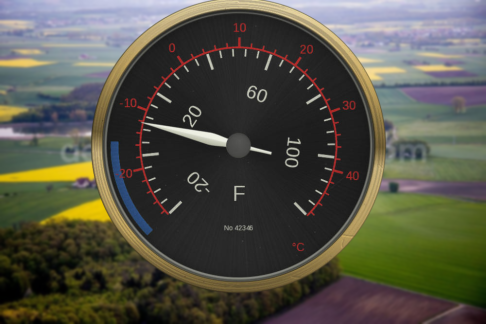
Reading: **10** °F
